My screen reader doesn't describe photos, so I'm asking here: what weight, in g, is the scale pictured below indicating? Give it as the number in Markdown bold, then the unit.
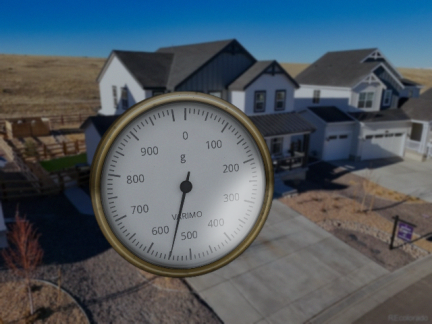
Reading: **550** g
